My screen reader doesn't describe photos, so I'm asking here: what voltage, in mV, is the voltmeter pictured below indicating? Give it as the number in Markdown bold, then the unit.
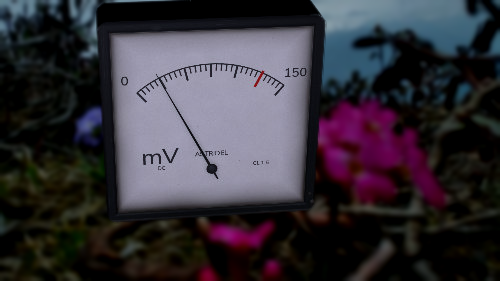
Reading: **25** mV
